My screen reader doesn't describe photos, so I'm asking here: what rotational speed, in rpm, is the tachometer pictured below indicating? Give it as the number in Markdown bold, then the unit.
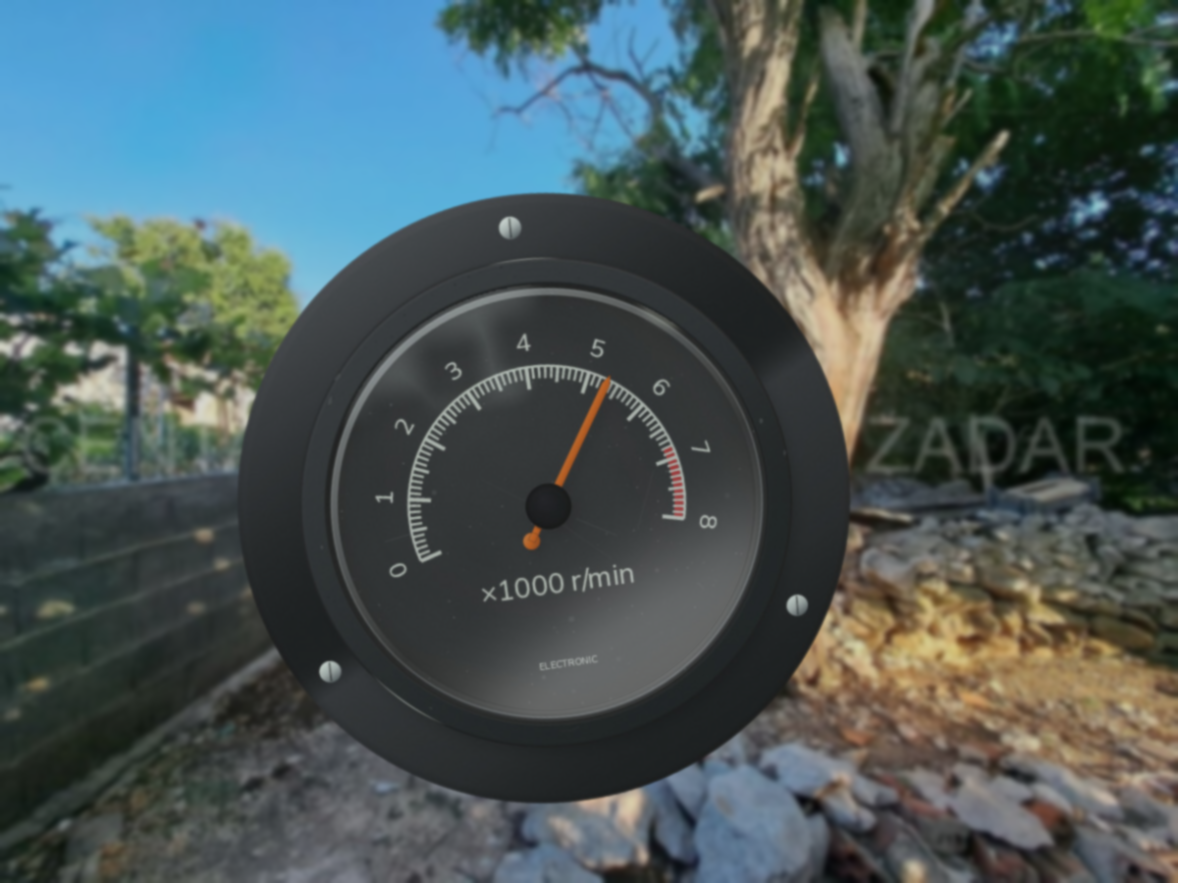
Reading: **5300** rpm
